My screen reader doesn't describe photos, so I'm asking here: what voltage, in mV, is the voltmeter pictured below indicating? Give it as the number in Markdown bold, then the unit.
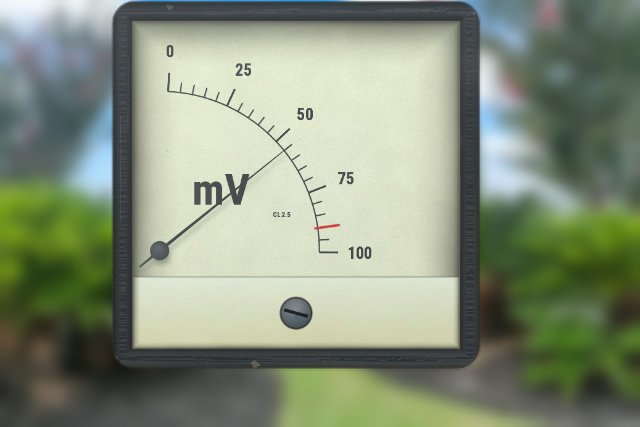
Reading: **55** mV
